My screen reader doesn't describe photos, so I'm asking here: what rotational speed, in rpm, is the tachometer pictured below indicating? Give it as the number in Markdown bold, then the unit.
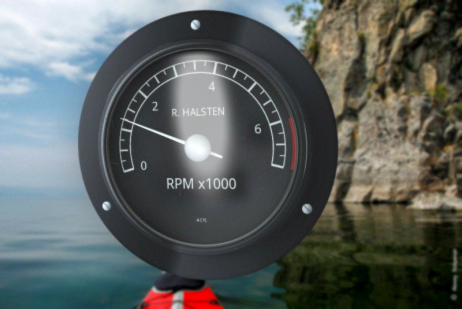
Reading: **1250** rpm
